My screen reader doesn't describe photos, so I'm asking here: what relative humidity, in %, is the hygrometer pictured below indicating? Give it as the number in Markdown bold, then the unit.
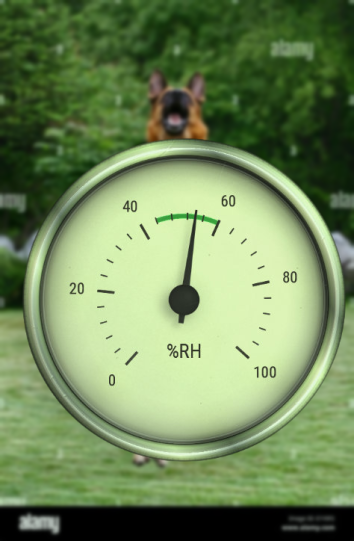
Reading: **54** %
